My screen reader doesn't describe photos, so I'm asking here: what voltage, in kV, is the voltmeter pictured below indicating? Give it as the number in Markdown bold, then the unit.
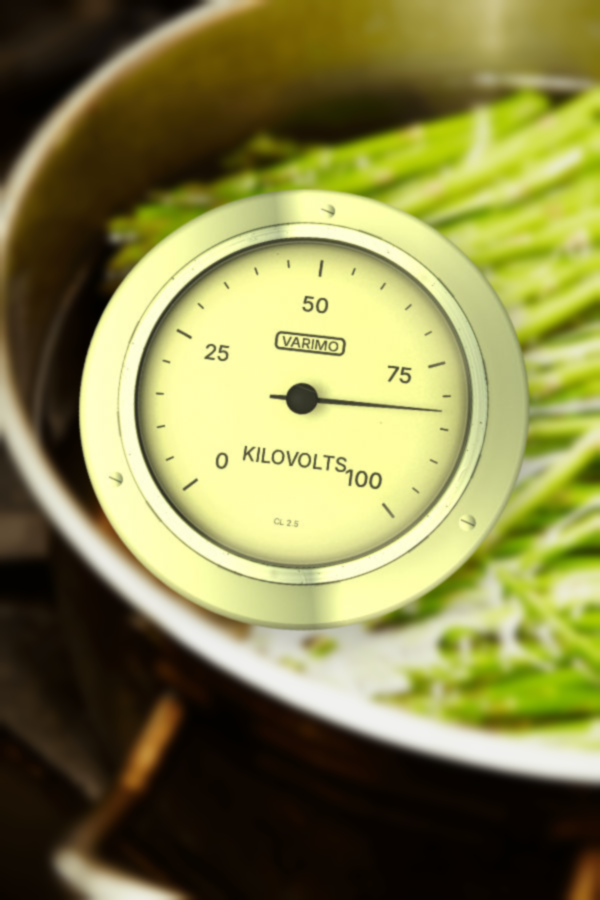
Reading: **82.5** kV
